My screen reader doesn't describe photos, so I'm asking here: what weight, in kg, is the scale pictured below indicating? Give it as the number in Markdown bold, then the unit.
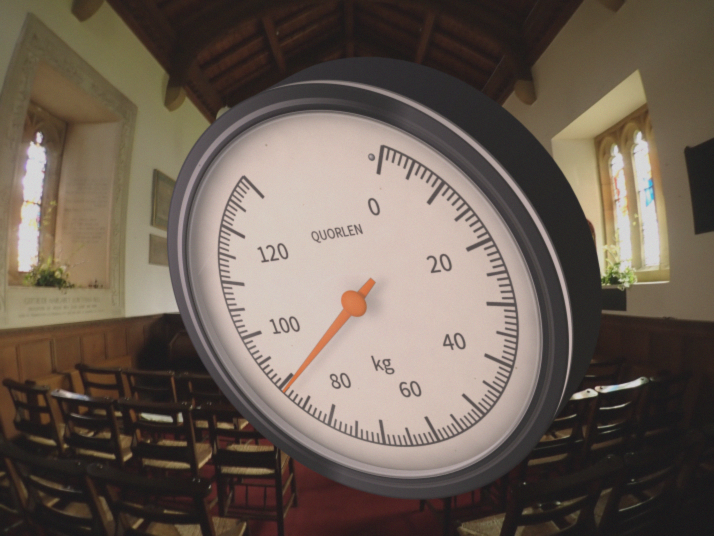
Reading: **89** kg
